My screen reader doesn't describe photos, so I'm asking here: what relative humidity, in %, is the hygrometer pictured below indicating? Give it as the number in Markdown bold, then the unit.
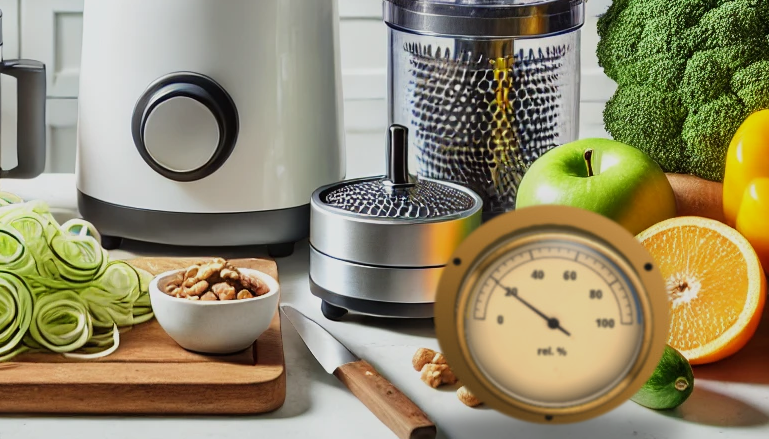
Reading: **20** %
